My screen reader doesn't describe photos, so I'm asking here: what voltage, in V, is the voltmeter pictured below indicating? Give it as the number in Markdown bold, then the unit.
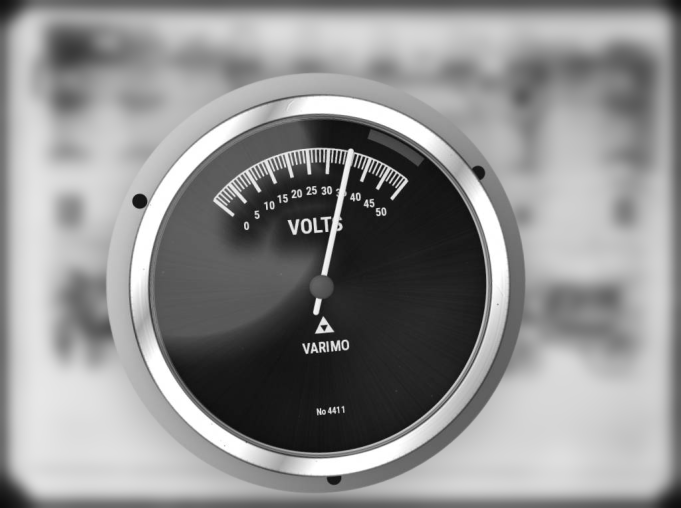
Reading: **35** V
